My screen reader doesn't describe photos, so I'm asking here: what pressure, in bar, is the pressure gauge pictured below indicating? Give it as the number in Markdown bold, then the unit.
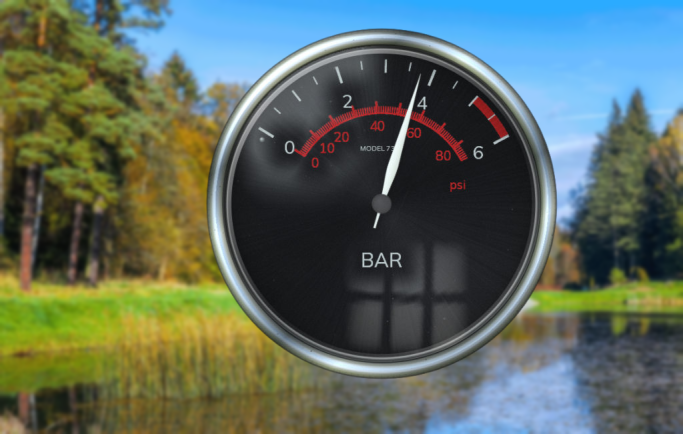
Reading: **3.75** bar
